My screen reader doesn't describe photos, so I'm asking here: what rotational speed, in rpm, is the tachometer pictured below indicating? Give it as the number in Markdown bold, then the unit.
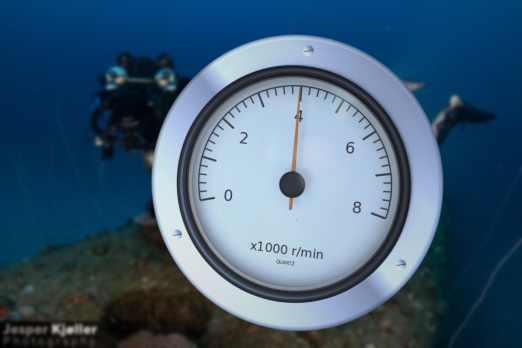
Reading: **4000** rpm
